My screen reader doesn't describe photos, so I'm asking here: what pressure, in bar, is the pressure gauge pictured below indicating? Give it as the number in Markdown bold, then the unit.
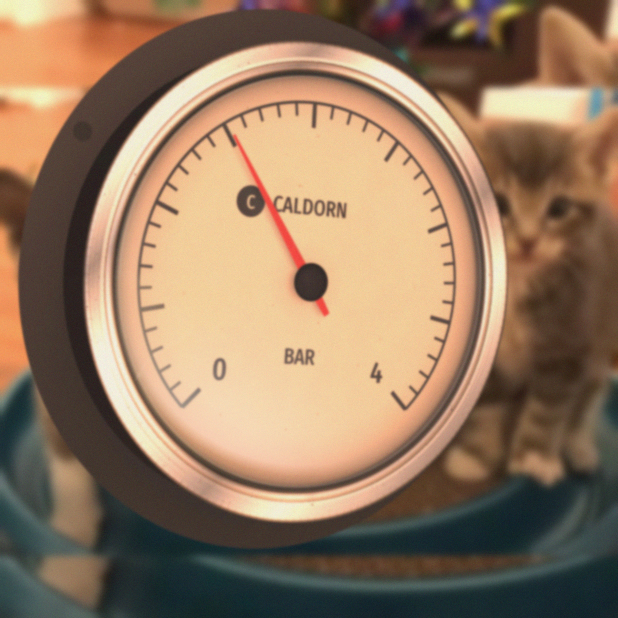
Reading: **1.5** bar
